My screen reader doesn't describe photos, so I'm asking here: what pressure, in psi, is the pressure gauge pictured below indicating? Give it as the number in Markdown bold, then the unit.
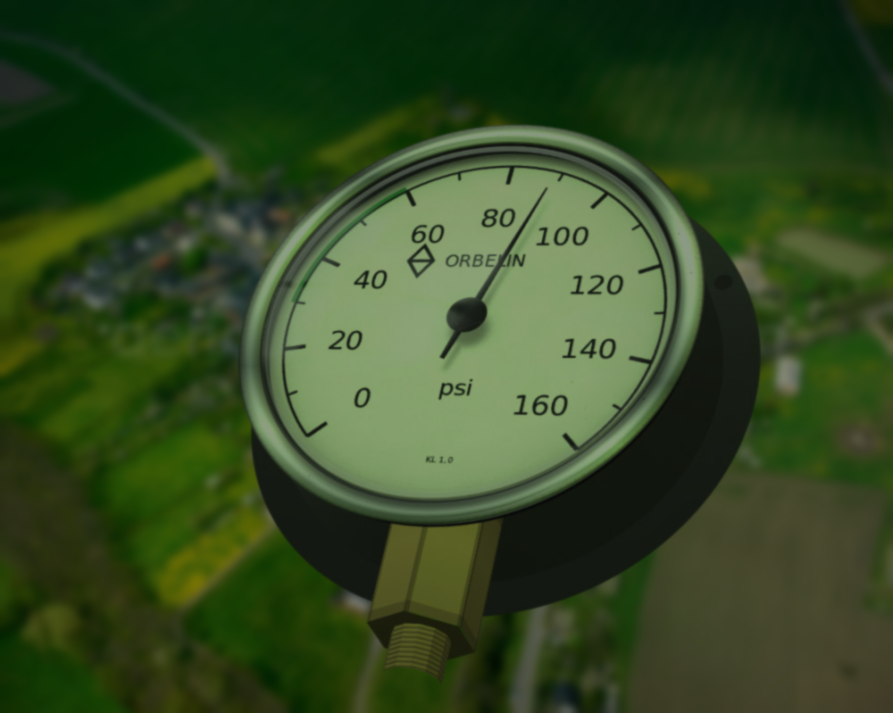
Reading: **90** psi
